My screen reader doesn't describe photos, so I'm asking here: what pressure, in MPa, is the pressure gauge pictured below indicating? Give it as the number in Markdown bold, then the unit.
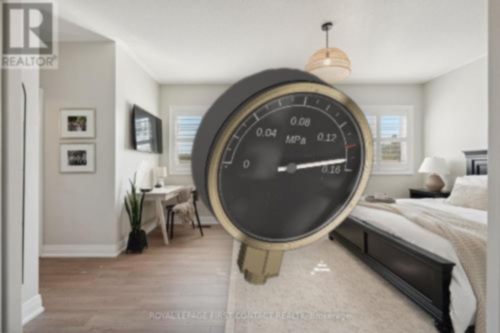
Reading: **0.15** MPa
